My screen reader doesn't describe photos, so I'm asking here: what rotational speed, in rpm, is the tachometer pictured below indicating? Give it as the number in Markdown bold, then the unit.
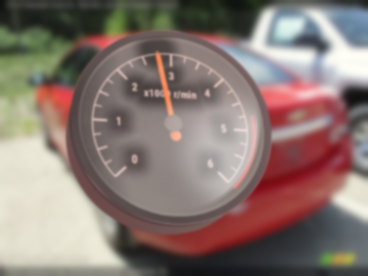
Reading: **2750** rpm
